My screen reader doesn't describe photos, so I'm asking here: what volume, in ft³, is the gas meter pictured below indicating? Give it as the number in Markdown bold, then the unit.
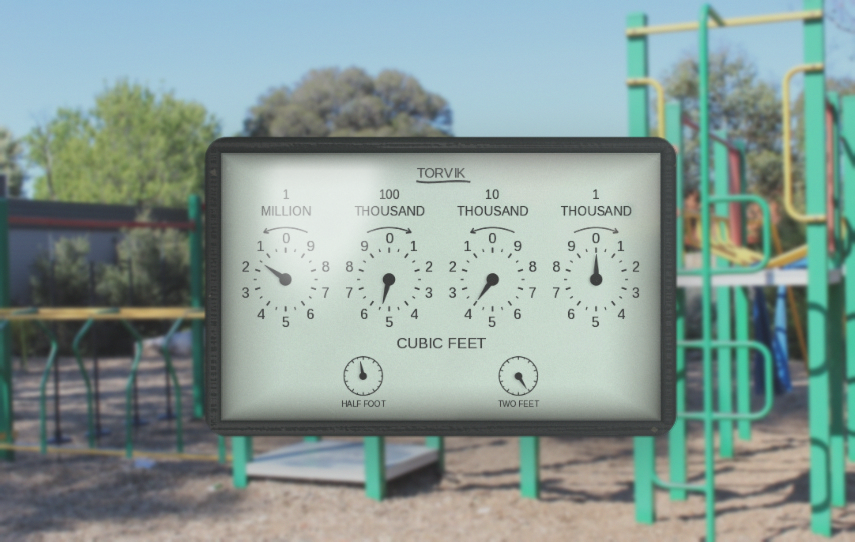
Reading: **154000** ft³
